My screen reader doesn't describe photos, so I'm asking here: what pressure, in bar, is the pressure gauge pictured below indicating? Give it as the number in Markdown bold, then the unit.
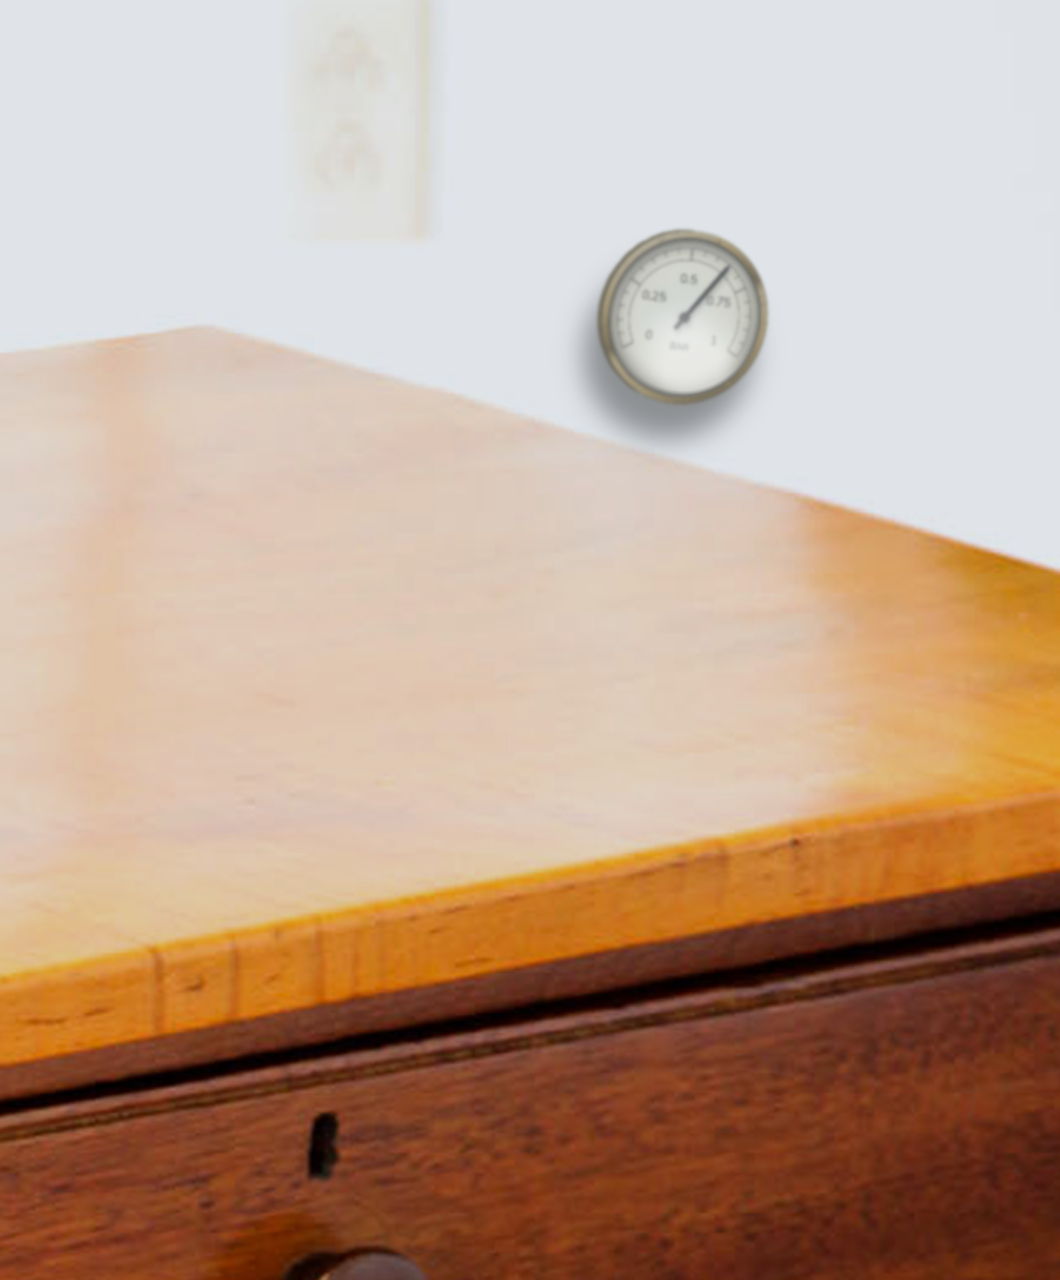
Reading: **0.65** bar
